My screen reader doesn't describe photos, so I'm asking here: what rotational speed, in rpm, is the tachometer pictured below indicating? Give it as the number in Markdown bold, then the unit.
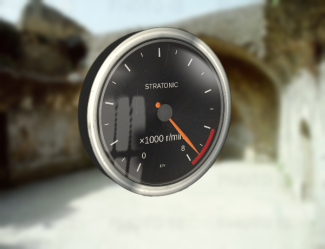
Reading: **7750** rpm
